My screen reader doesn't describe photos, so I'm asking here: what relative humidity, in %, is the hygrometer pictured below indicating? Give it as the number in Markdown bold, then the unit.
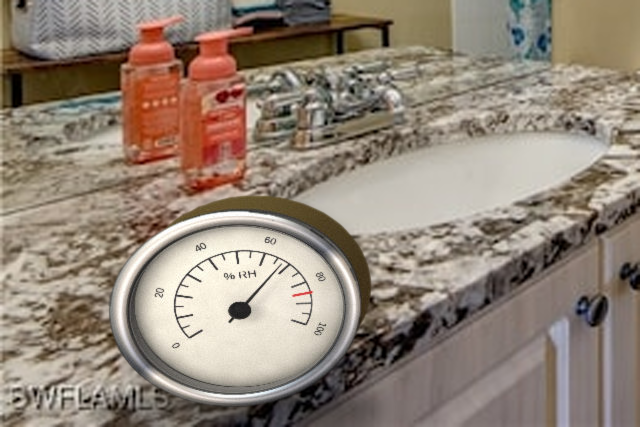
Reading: **67.5** %
